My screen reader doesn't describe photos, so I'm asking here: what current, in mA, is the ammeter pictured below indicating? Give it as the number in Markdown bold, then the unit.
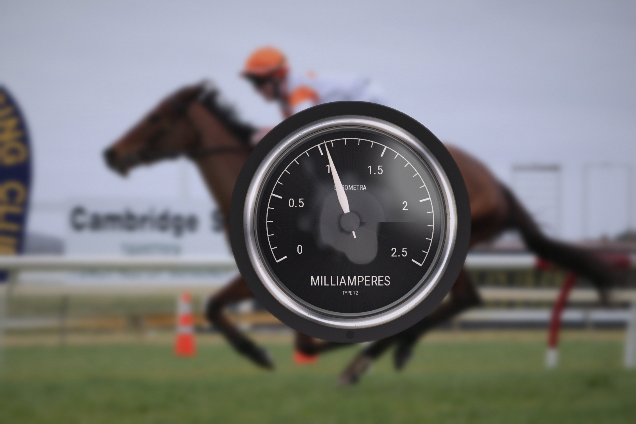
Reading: **1.05** mA
